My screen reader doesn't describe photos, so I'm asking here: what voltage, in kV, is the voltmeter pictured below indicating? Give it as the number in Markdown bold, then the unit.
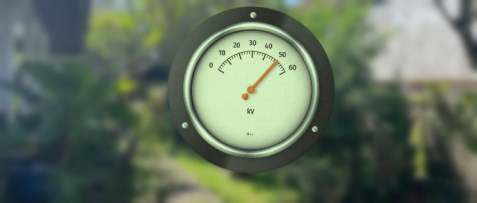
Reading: **50** kV
